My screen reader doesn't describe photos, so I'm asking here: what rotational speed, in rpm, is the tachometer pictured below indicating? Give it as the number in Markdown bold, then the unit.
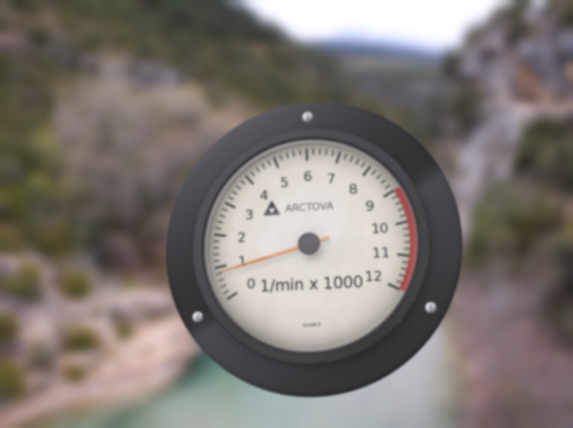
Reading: **800** rpm
